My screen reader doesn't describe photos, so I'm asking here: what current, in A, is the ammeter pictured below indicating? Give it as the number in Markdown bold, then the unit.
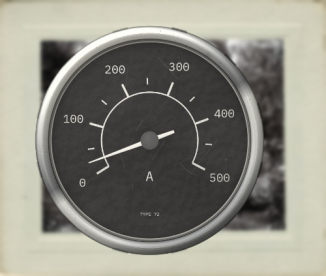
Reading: **25** A
